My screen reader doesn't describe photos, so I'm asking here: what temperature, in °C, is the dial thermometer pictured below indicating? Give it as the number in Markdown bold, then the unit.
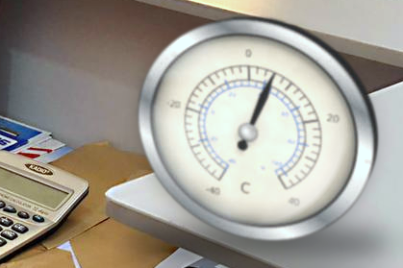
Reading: **6** °C
